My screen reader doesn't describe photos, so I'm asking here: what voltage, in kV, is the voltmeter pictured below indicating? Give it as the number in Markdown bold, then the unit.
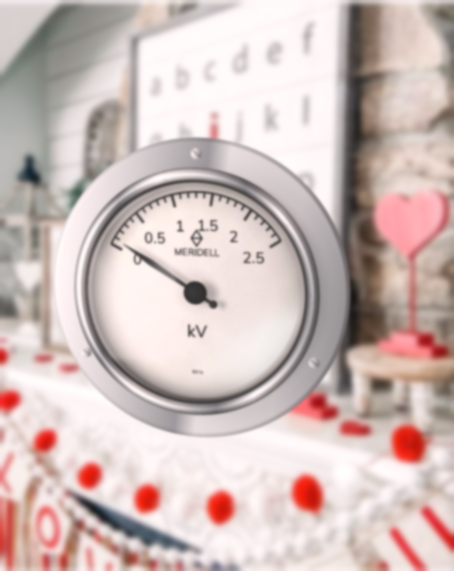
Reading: **0.1** kV
